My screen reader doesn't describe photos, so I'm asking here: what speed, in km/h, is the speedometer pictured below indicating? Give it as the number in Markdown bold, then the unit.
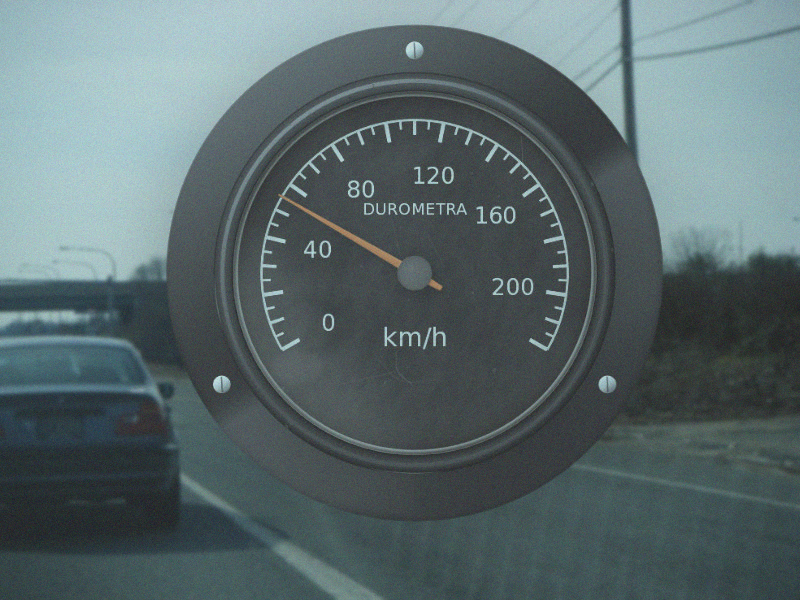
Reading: **55** km/h
